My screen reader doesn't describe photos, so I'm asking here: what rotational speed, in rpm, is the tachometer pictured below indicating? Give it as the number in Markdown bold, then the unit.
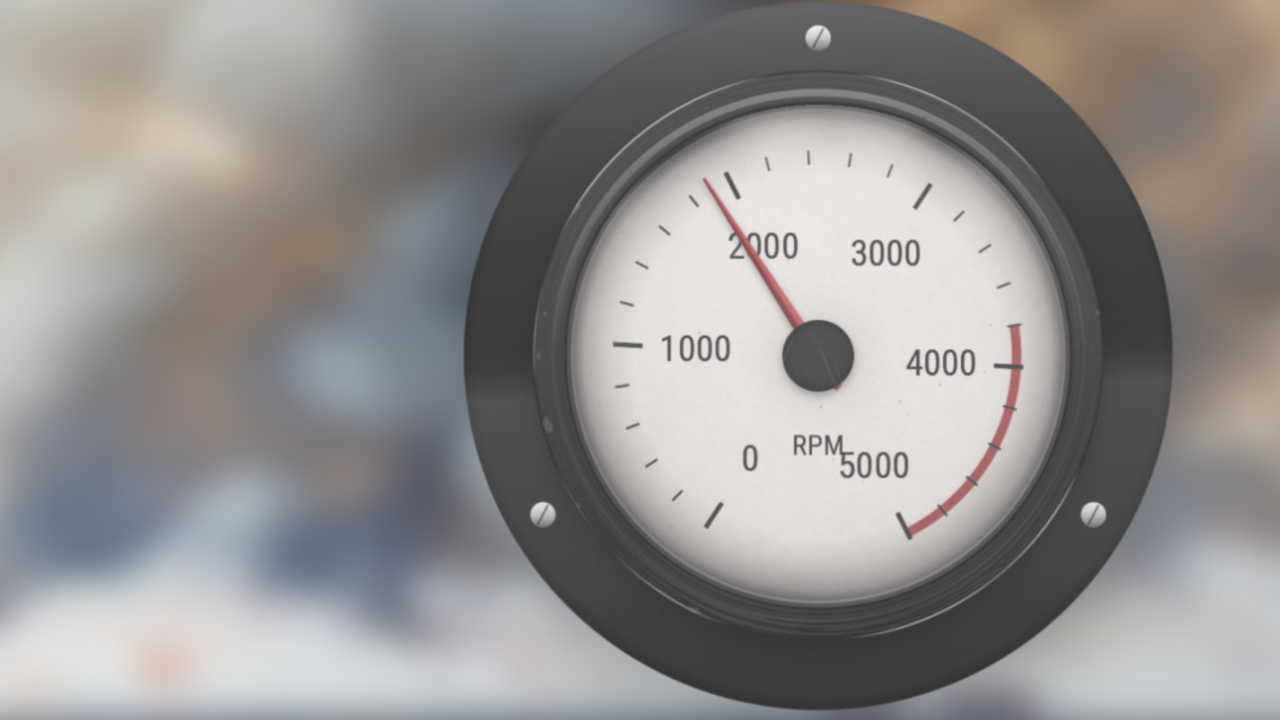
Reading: **1900** rpm
